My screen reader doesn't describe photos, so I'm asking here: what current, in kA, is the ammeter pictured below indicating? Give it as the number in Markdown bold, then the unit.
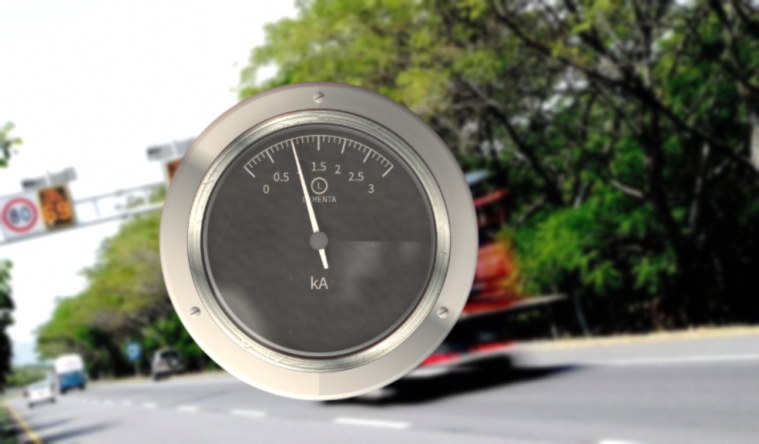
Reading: **1** kA
